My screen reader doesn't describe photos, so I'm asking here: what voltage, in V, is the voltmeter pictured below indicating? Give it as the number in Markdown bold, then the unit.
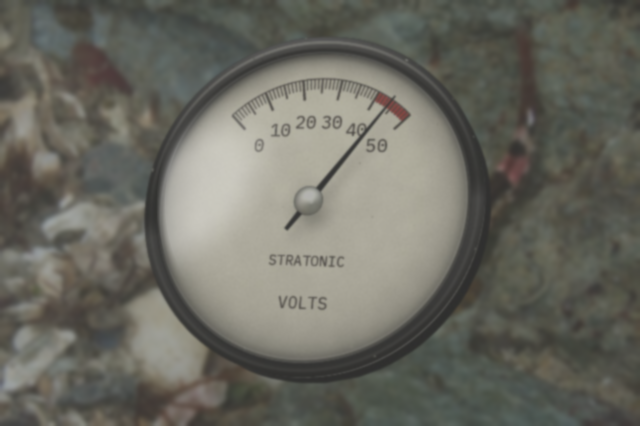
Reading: **45** V
